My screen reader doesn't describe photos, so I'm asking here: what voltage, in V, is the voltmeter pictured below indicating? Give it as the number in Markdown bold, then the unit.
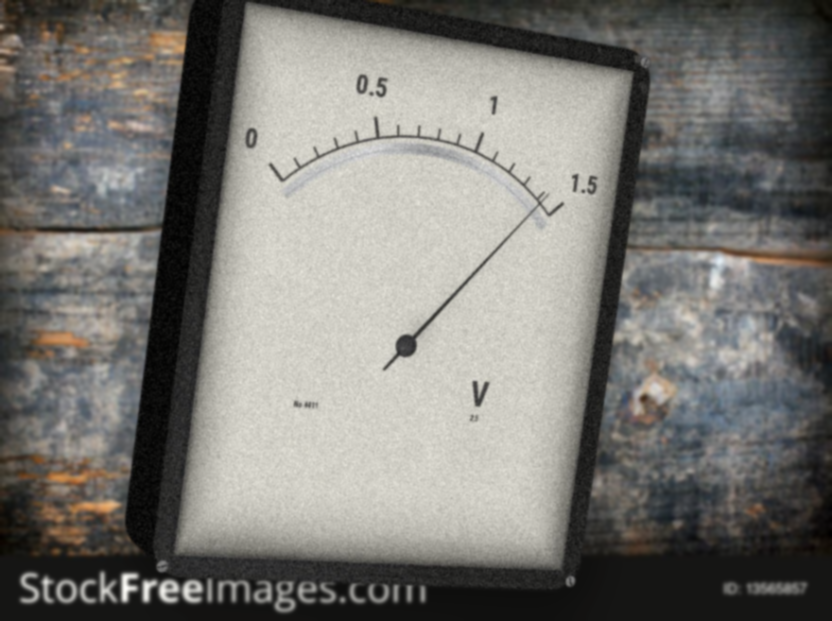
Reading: **1.4** V
